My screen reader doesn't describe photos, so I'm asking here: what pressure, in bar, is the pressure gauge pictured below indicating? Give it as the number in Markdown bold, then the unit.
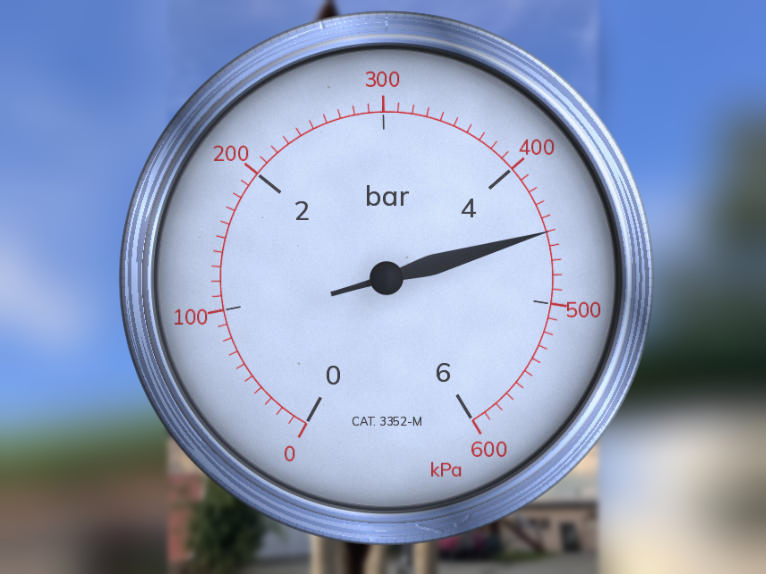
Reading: **4.5** bar
